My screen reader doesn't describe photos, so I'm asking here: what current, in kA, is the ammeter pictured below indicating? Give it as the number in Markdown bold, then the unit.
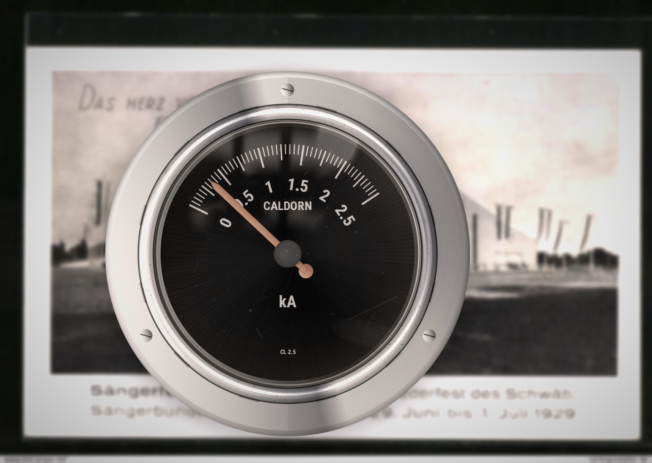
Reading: **0.35** kA
